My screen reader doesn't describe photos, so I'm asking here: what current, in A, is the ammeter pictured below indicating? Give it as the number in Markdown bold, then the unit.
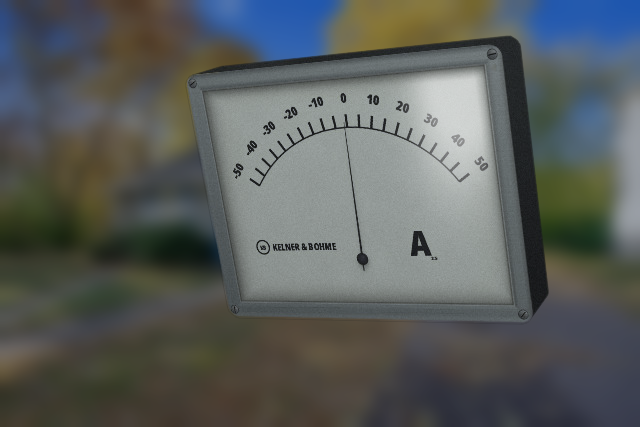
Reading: **0** A
